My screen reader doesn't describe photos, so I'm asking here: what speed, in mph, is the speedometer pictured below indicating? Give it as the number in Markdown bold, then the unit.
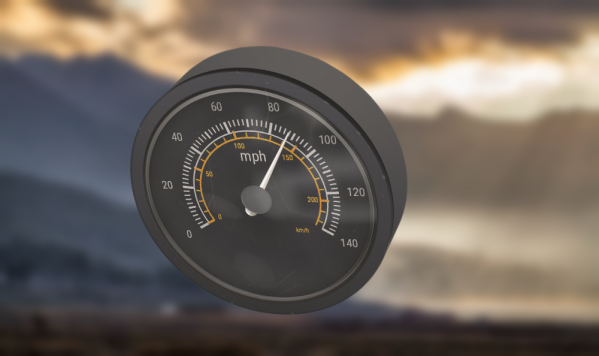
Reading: **88** mph
